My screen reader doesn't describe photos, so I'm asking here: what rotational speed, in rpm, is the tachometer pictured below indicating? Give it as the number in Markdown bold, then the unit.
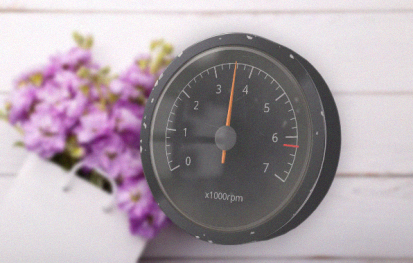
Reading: **3600** rpm
